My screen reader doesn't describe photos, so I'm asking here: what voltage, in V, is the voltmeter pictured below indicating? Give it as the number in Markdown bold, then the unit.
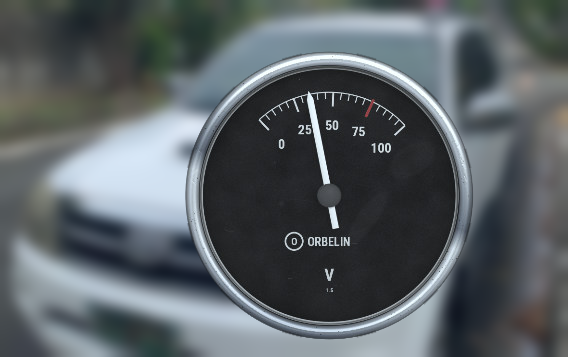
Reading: **35** V
